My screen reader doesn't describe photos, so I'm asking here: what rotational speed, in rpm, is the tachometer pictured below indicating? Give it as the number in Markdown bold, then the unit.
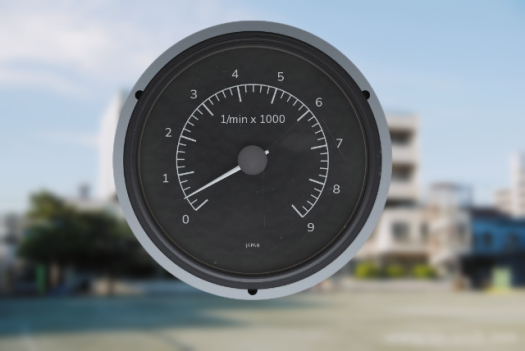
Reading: **400** rpm
